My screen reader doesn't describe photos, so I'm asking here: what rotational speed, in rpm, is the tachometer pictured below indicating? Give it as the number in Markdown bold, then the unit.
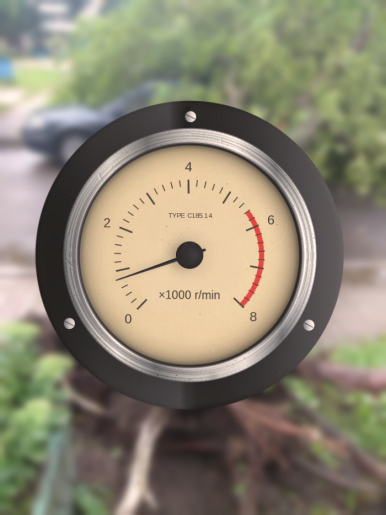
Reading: **800** rpm
